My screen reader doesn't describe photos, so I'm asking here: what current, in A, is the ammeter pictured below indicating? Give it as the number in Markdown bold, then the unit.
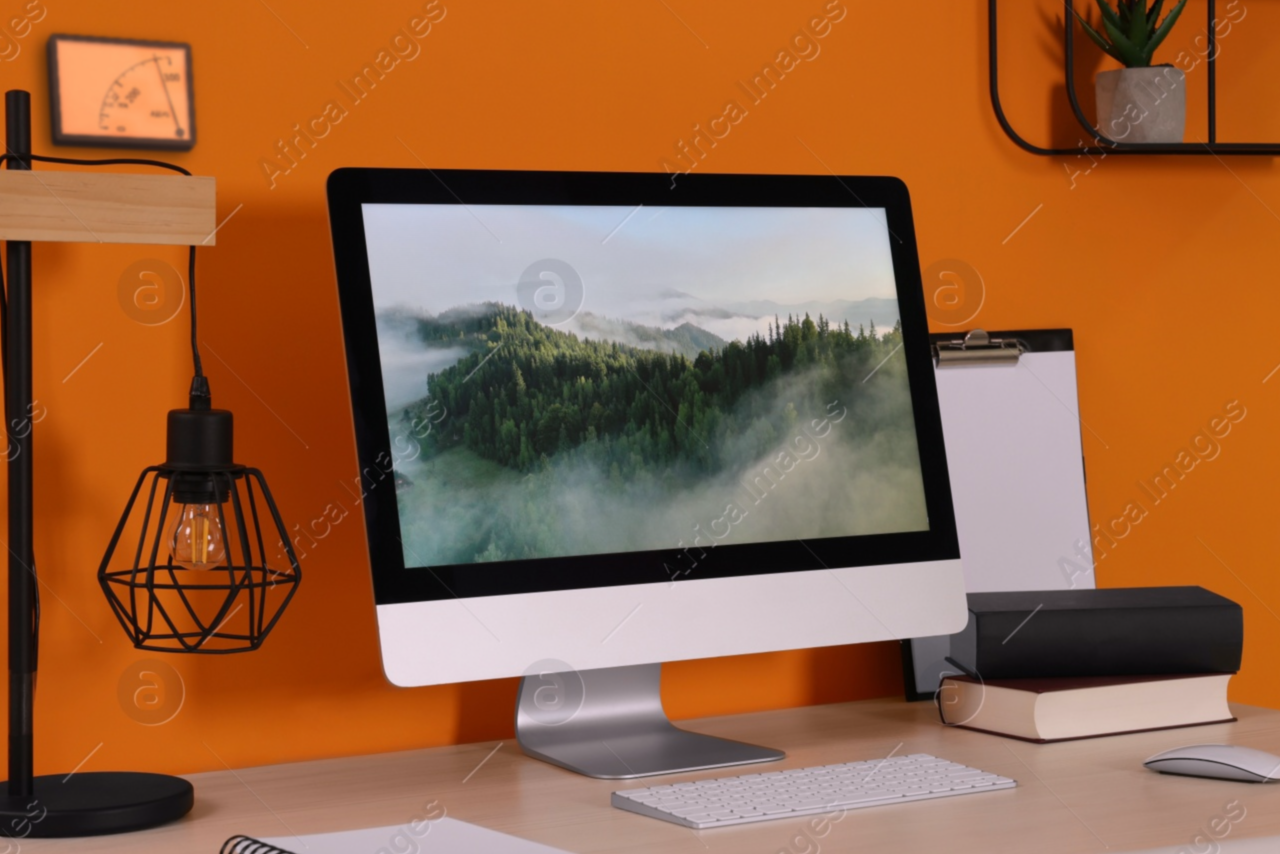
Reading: **280** A
